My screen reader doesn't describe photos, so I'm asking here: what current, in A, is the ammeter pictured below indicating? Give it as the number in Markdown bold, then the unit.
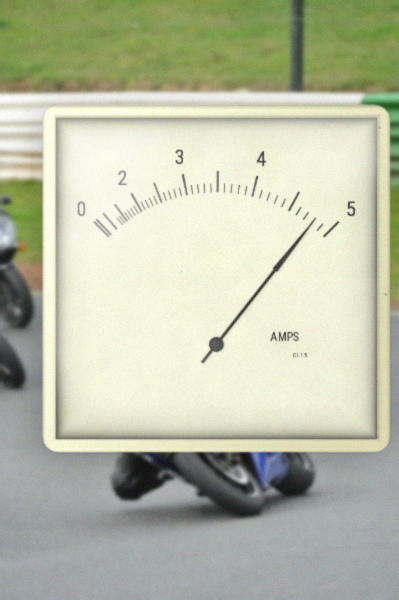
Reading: **4.8** A
